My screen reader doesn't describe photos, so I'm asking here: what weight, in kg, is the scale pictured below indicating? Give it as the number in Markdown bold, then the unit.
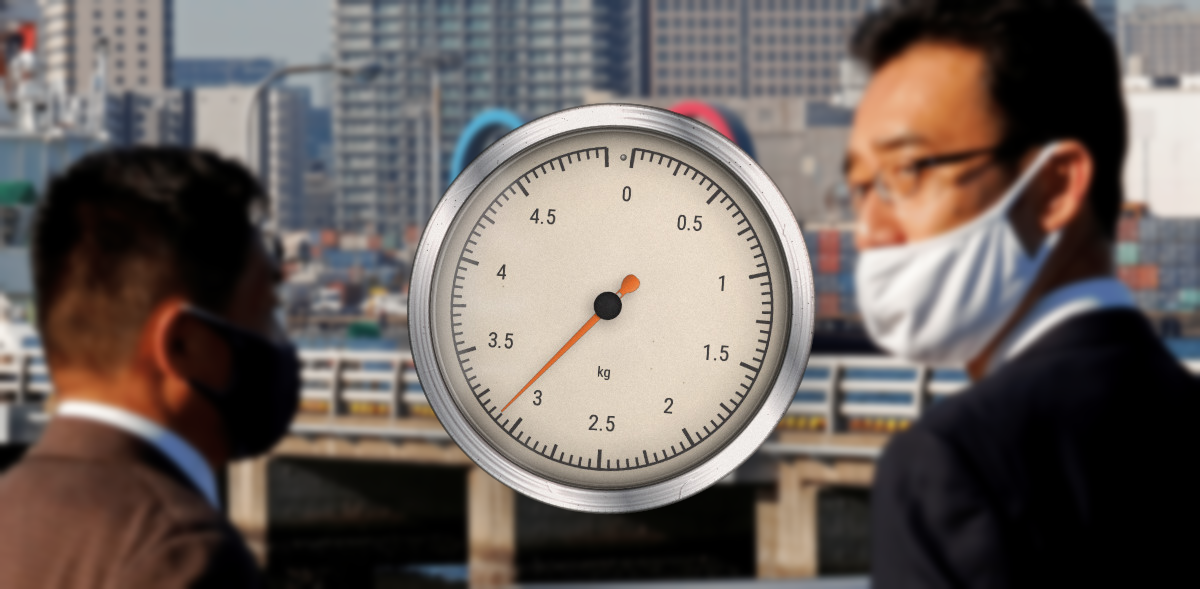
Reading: **3.1** kg
